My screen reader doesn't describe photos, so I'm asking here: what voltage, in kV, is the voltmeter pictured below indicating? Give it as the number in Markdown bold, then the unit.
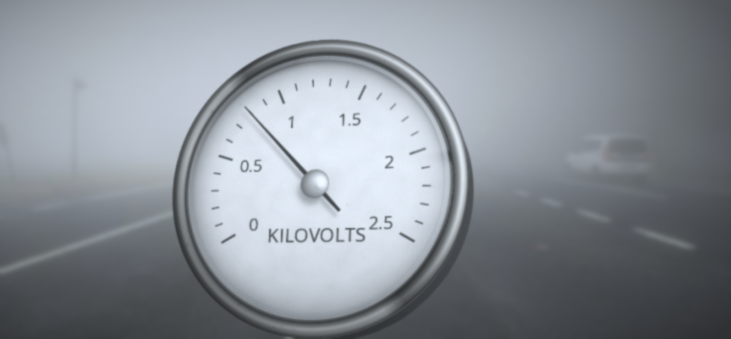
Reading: **0.8** kV
